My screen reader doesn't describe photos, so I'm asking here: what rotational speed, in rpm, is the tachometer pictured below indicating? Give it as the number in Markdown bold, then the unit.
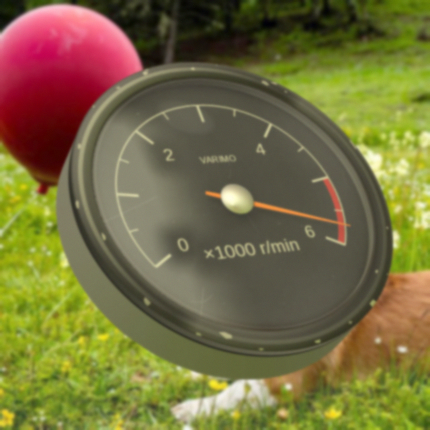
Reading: **5750** rpm
